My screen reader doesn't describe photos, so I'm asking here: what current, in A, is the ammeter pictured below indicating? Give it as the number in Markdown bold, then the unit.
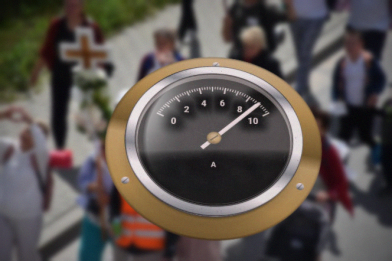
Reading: **9** A
